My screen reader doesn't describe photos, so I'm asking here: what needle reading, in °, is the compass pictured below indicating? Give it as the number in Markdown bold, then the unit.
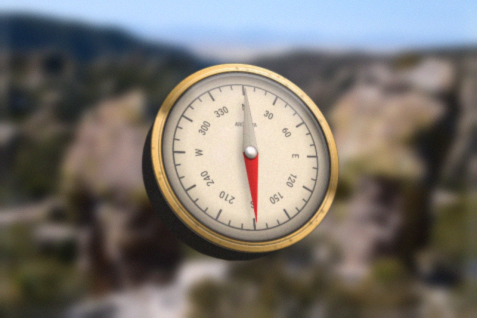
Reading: **180** °
